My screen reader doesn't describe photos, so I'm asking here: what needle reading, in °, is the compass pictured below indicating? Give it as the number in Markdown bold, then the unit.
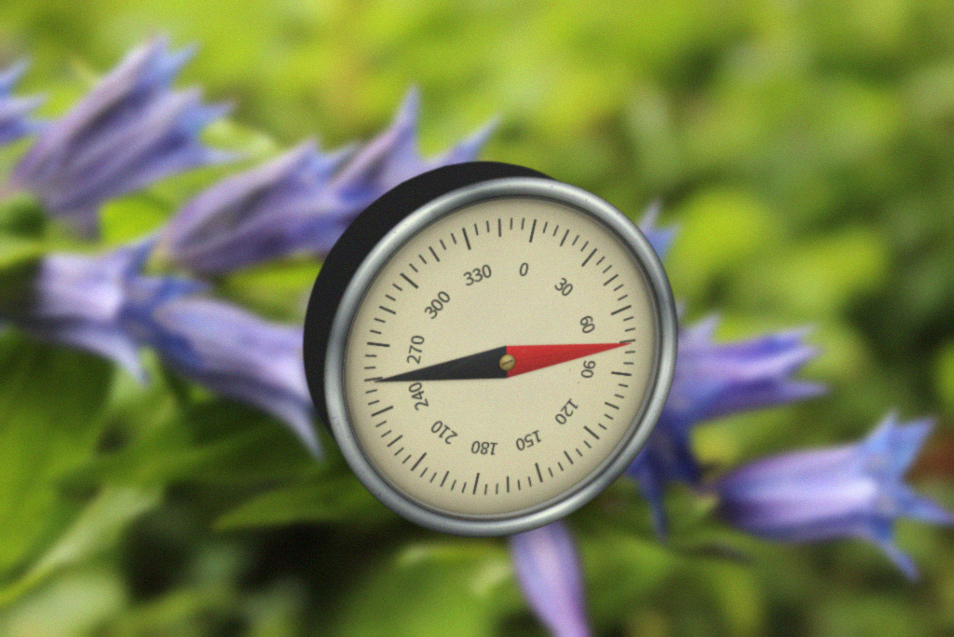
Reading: **75** °
